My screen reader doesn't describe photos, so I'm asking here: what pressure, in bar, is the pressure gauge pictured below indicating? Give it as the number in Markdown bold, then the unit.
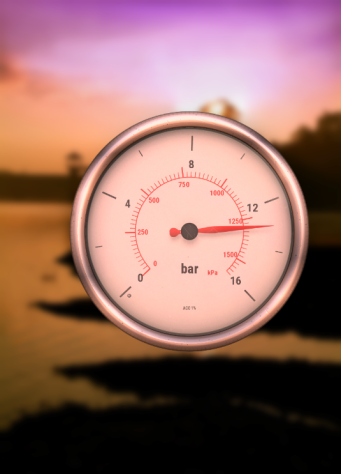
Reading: **13** bar
